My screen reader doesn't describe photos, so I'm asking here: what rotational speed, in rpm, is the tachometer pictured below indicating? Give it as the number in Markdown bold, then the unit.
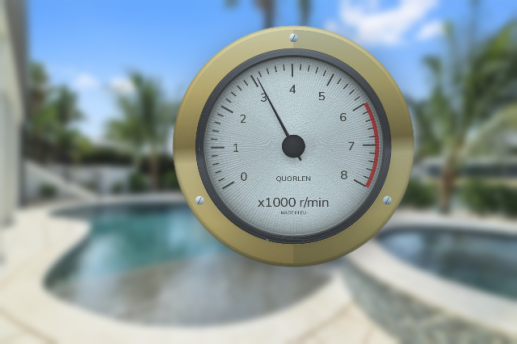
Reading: **3100** rpm
